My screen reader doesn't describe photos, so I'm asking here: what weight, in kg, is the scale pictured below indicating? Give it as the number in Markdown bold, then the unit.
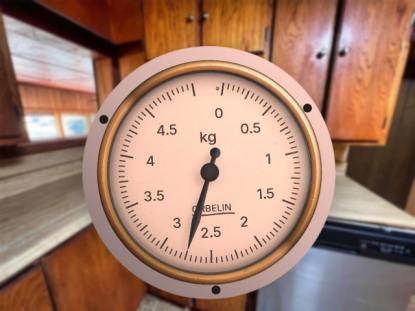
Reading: **2.75** kg
